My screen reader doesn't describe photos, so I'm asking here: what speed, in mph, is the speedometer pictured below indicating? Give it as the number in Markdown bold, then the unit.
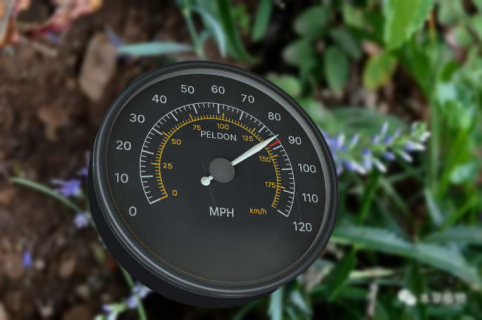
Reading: **86** mph
